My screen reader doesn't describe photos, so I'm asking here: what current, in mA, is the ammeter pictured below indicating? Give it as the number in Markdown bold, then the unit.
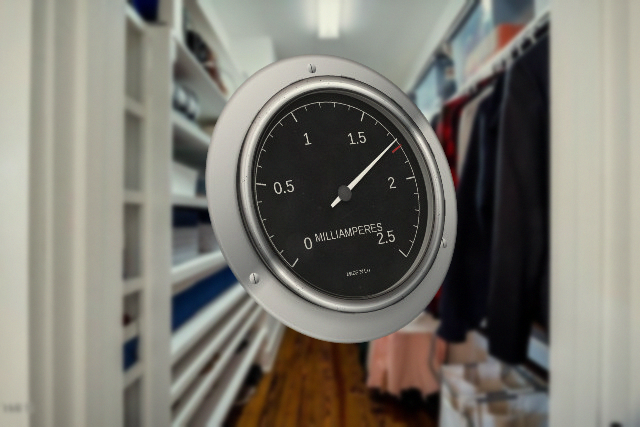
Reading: **1.75** mA
